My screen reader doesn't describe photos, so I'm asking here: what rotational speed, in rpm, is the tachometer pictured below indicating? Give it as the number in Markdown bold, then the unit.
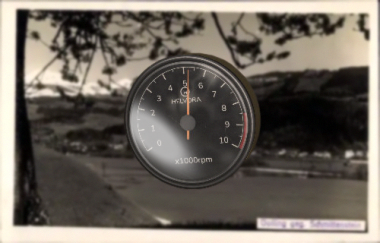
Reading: **5250** rpm
